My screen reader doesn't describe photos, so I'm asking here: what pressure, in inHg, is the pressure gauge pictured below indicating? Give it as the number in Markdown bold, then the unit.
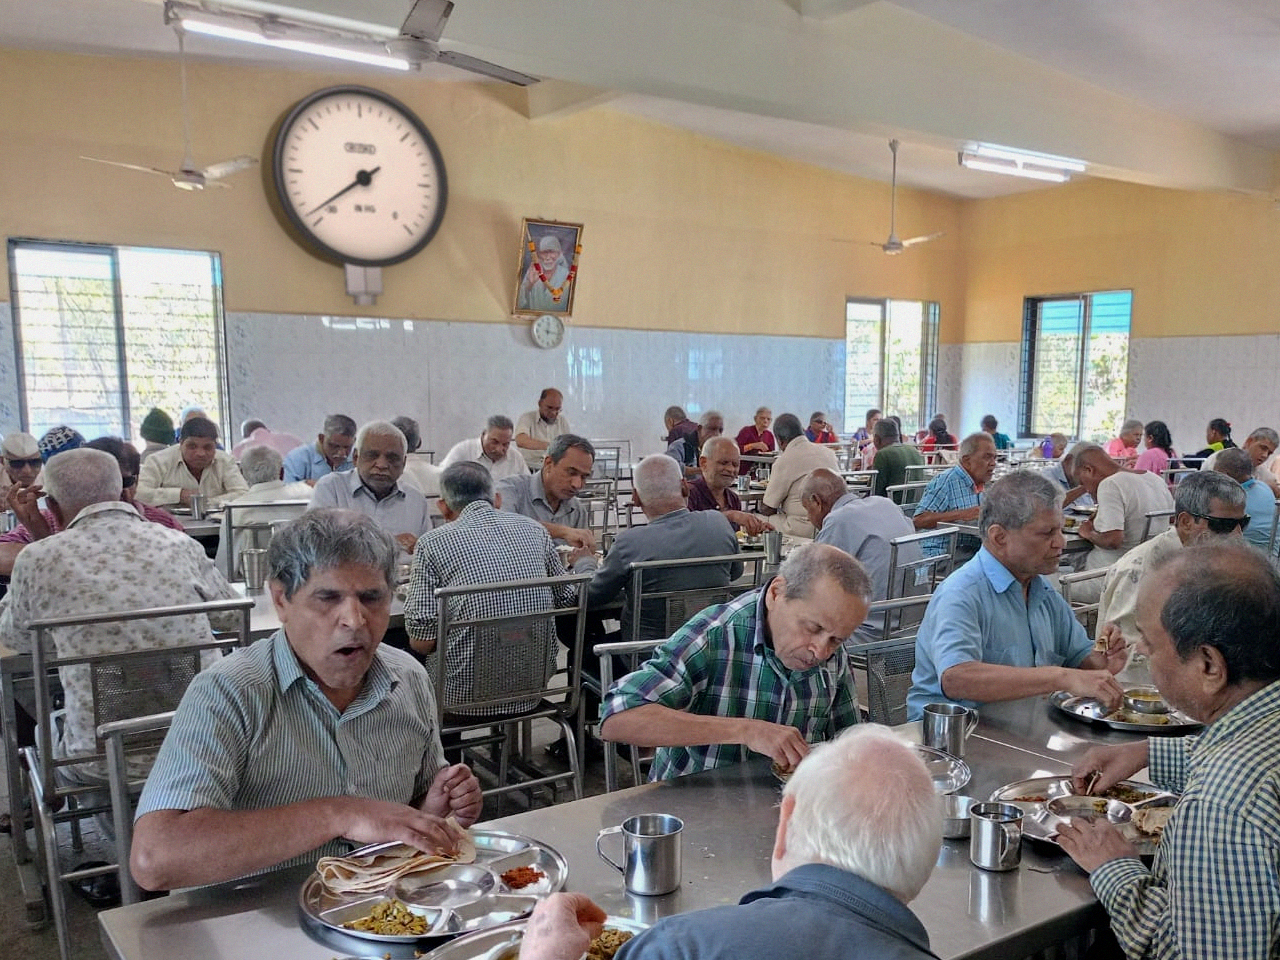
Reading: **-29** inHg
